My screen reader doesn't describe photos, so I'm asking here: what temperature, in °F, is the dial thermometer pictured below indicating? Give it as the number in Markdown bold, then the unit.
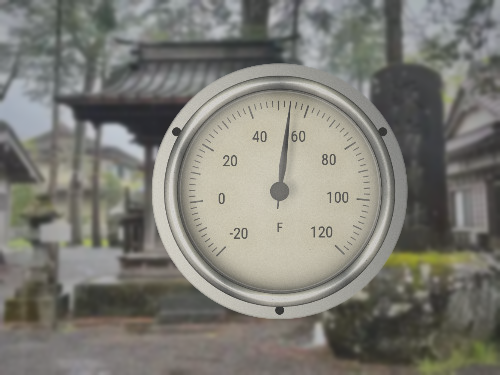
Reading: **54** °F
